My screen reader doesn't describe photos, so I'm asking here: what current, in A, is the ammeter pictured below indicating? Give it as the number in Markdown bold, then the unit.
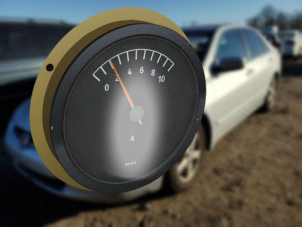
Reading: **2** A
